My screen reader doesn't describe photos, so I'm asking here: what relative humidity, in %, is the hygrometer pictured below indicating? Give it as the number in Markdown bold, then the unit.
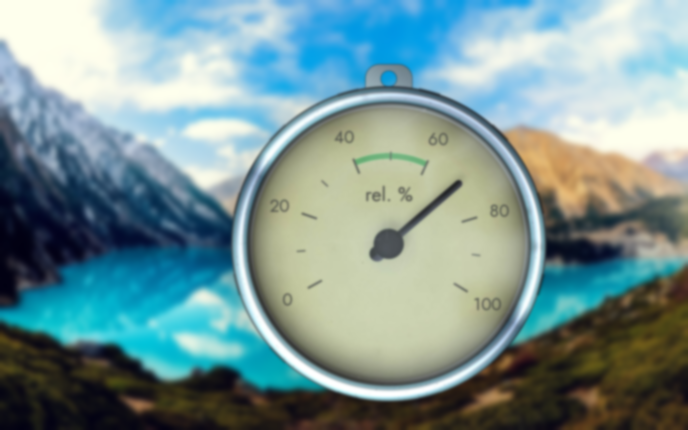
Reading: **70** %
